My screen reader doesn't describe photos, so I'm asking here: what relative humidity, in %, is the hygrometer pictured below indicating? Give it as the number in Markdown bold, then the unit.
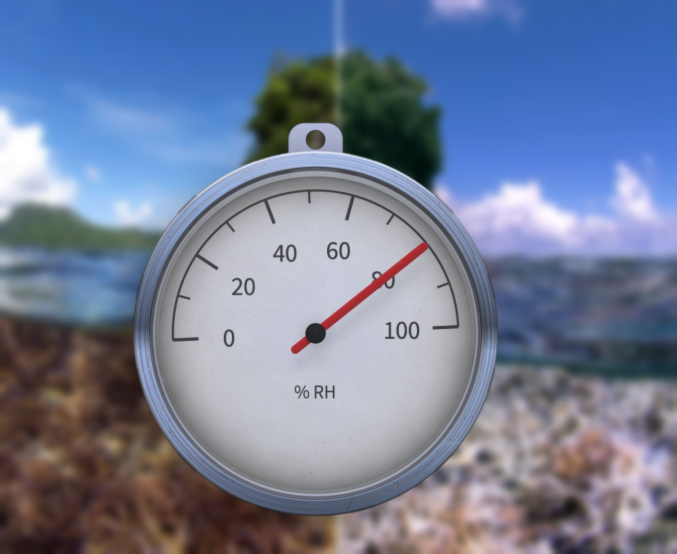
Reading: **80** %
